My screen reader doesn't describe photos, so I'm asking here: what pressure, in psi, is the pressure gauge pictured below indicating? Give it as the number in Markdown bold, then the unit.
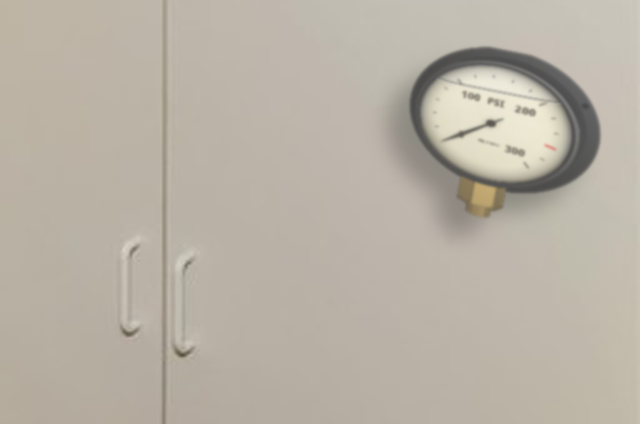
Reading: **0** psi
